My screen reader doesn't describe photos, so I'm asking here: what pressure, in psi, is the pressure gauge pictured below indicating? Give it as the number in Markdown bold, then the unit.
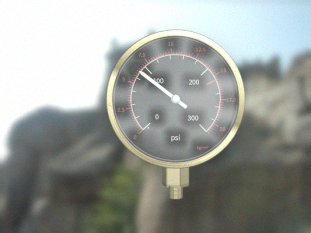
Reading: **90** psi
